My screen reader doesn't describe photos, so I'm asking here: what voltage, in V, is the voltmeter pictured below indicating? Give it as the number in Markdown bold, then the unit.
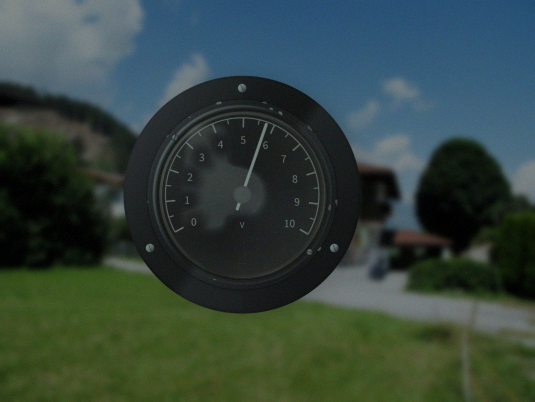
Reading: **5.75** V
